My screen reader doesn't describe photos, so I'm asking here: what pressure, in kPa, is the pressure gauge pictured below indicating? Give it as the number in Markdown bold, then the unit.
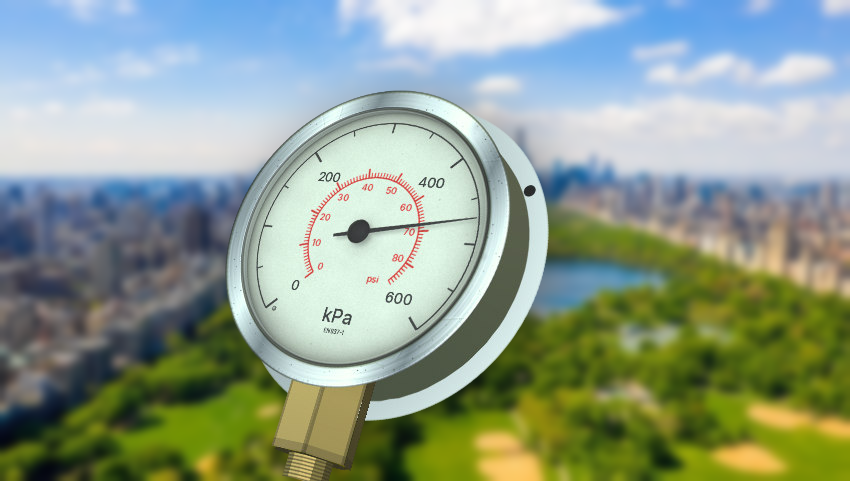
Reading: **475** kPa
